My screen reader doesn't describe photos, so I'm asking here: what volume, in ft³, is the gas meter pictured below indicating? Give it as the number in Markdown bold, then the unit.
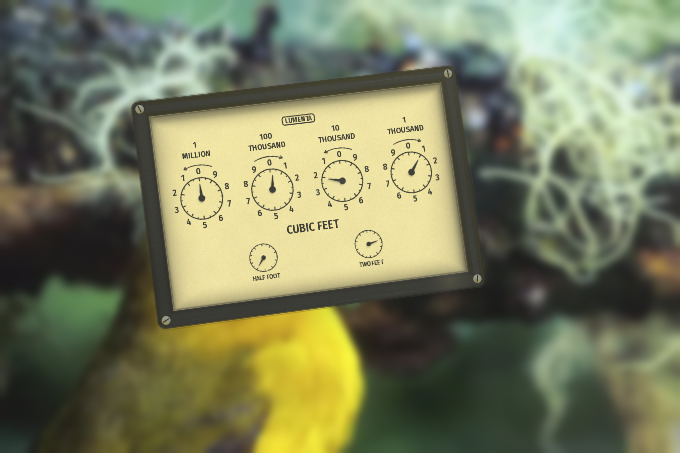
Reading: **2100** ft³
